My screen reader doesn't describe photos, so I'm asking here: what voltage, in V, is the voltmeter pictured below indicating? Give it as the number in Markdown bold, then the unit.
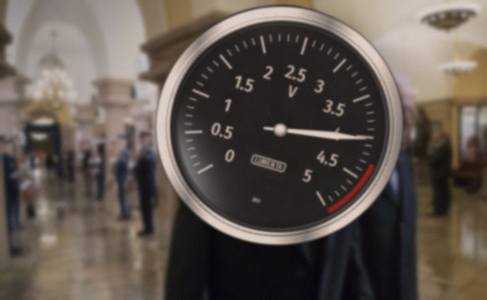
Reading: **4** V
